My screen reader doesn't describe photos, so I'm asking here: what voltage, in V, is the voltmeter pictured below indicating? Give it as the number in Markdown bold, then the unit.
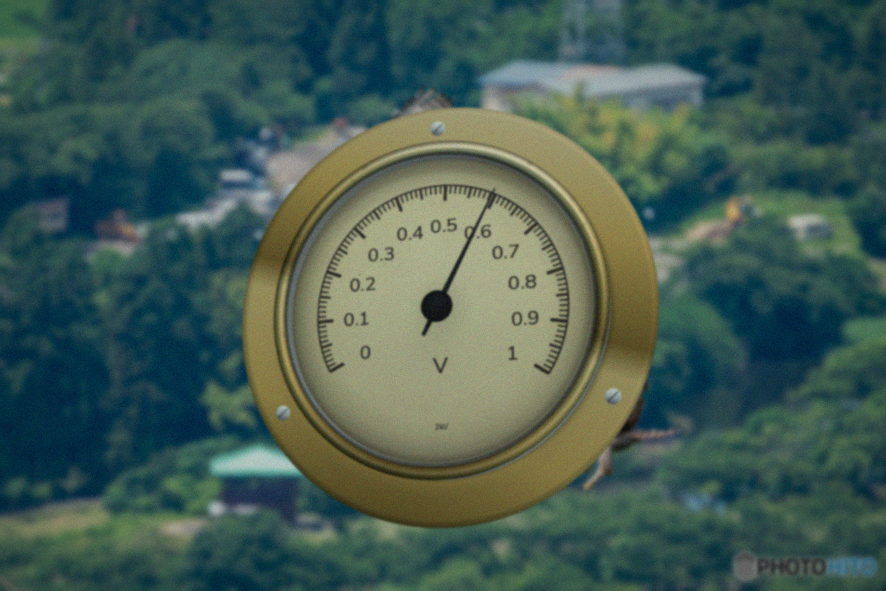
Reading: **0.6** V
